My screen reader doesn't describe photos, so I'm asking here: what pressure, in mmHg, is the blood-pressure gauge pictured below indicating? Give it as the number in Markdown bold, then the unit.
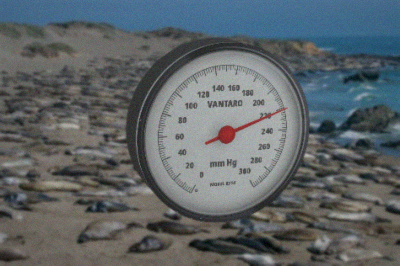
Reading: **220** mmHg
